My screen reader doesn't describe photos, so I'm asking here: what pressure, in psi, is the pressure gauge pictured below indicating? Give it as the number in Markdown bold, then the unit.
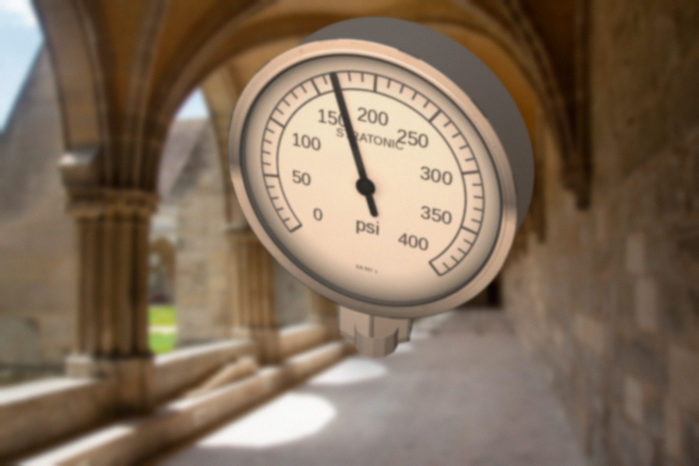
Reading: **170** psi
